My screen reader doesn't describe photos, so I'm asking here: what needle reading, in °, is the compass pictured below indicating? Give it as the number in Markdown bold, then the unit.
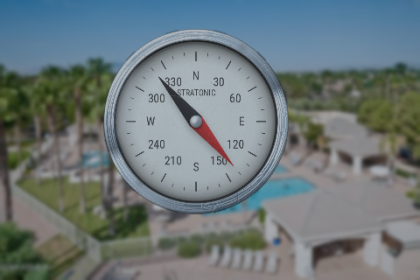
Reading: **140** °
